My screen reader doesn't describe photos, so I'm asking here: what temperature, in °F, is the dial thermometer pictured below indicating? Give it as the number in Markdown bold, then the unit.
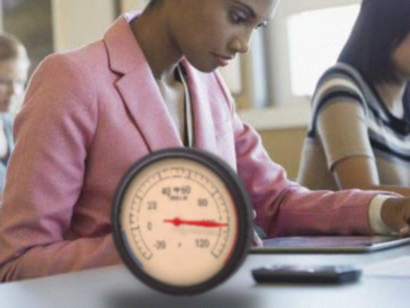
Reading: **100** °F
